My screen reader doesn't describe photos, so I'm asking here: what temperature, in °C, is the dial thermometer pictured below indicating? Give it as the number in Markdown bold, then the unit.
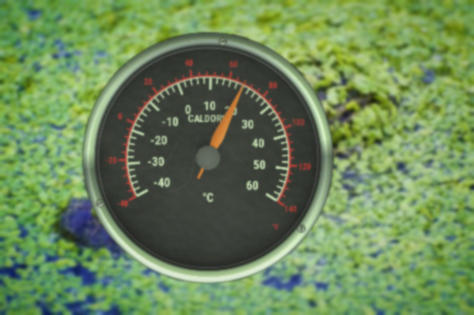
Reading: **20** °C
